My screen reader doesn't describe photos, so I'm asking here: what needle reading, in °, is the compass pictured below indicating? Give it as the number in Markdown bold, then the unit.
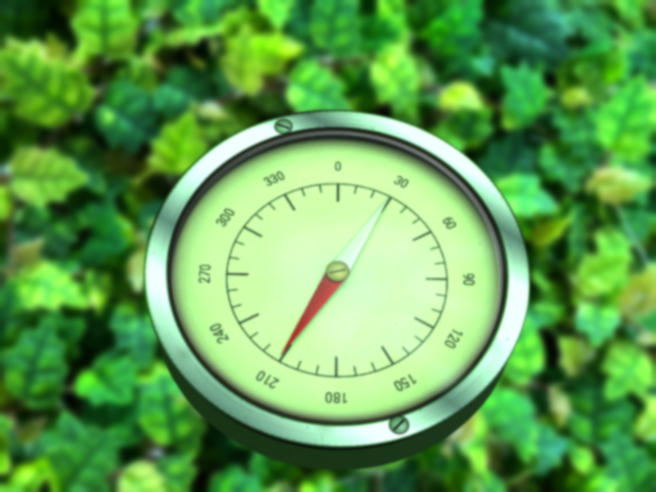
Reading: **210** °
